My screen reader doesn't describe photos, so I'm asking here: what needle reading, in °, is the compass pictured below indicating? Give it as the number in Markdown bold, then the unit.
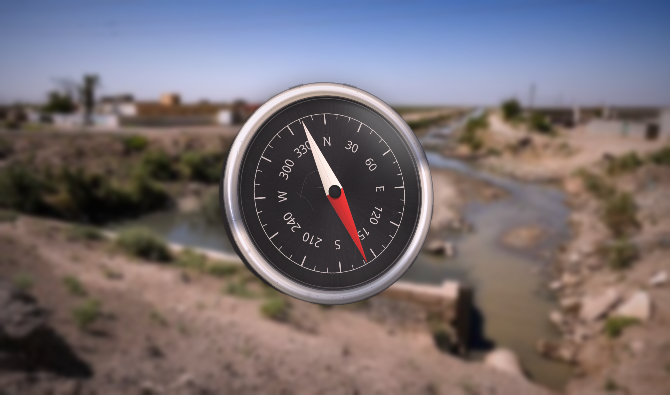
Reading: **160** °
